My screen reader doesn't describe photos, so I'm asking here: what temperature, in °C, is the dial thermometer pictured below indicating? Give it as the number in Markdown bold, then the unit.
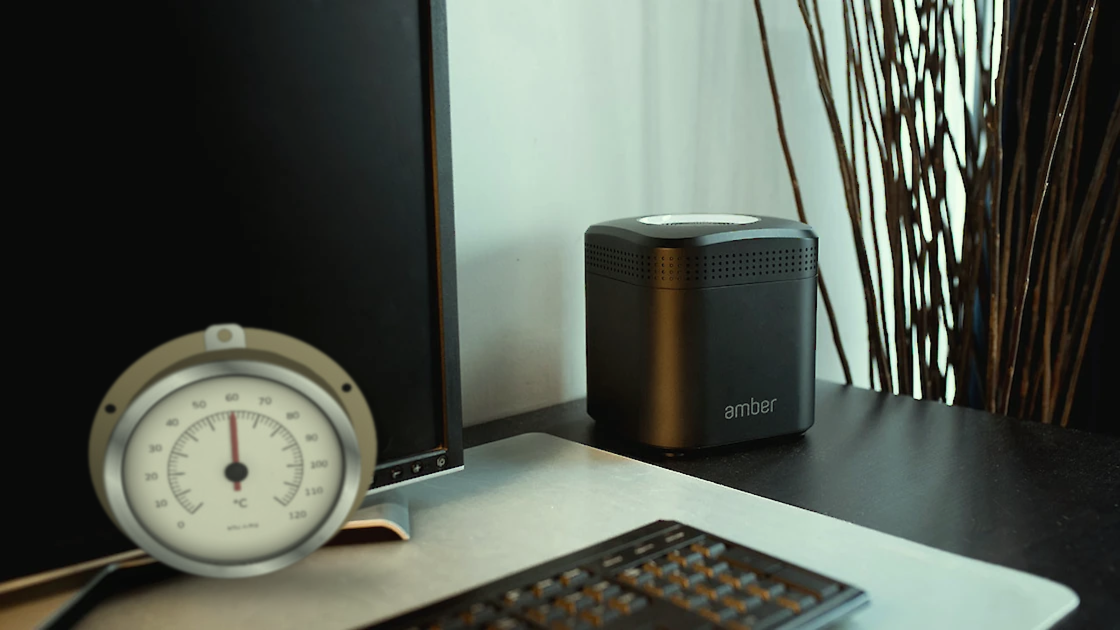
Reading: **60** °C
